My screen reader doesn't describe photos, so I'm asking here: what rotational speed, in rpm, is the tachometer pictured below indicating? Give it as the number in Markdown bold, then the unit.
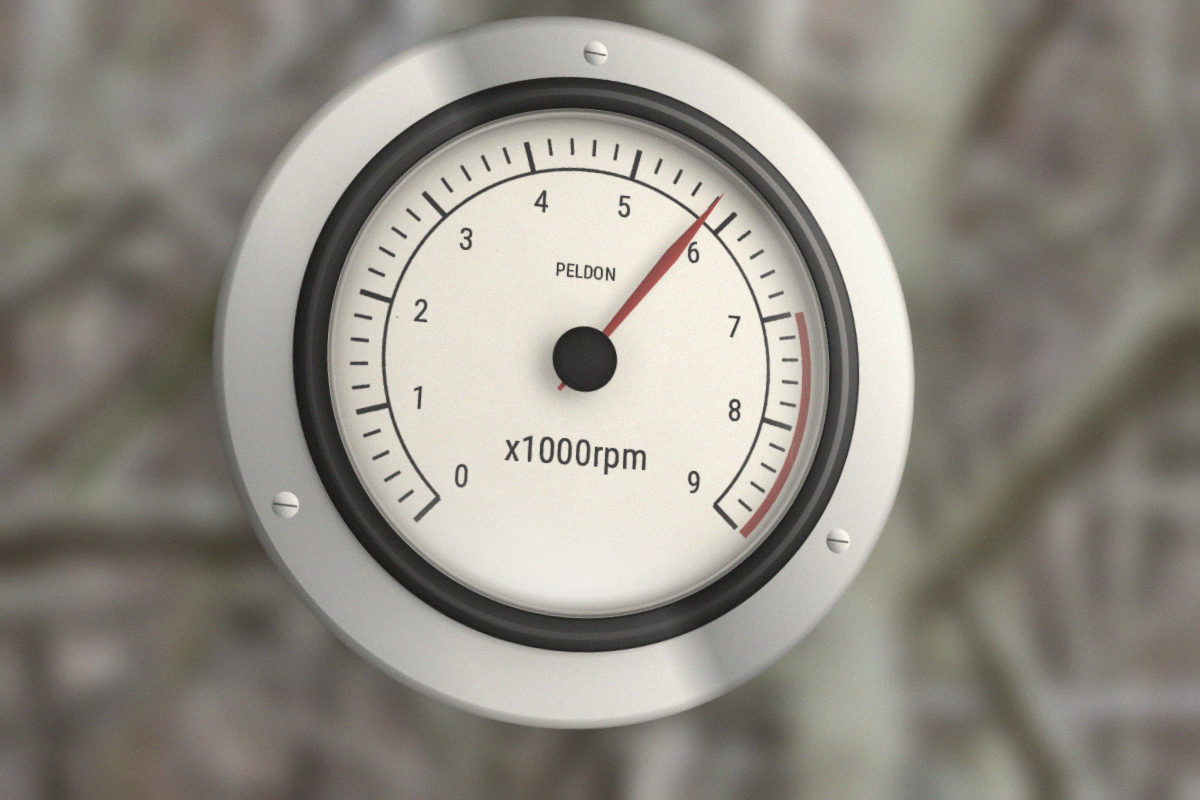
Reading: **5800** rpm
